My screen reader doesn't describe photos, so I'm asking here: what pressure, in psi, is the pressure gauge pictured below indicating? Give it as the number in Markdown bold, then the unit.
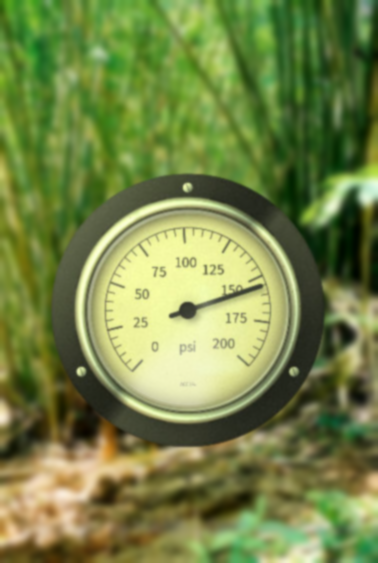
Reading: **155** psi
